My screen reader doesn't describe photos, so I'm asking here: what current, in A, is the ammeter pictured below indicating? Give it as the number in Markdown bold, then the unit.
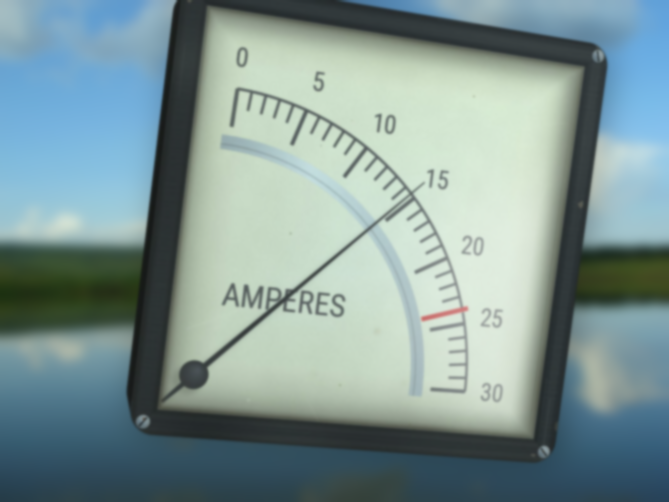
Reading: **14.5** A
